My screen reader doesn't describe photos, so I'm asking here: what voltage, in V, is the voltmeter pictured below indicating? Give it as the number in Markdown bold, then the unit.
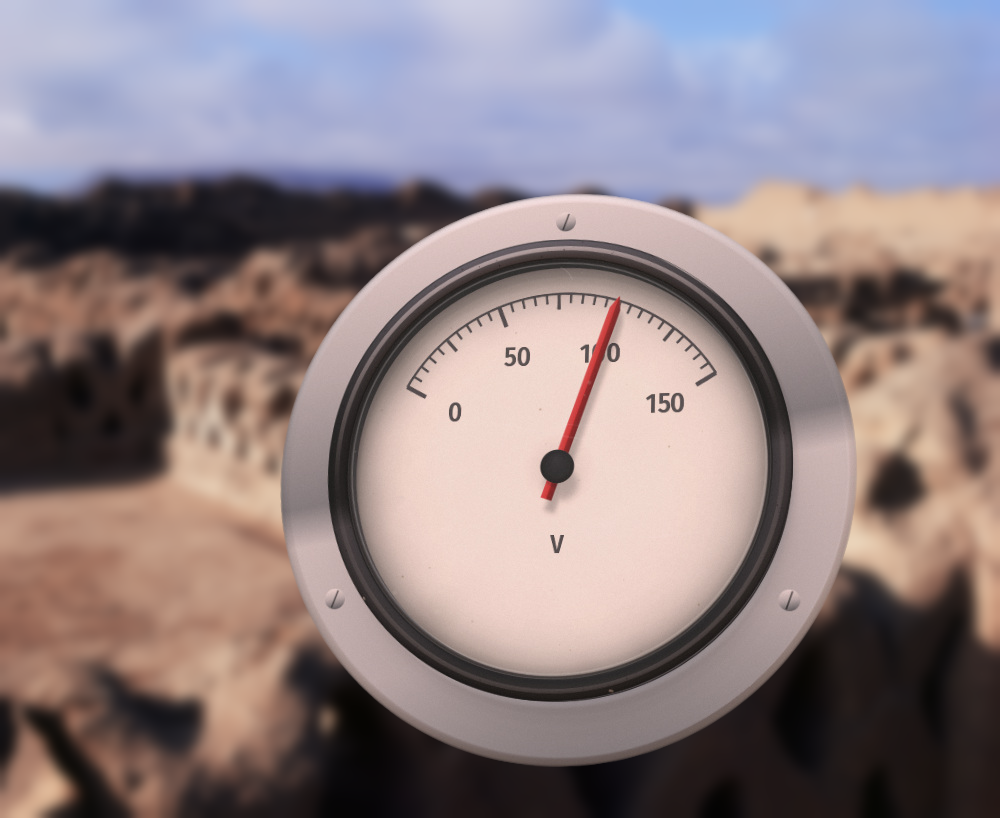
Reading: **100** V
